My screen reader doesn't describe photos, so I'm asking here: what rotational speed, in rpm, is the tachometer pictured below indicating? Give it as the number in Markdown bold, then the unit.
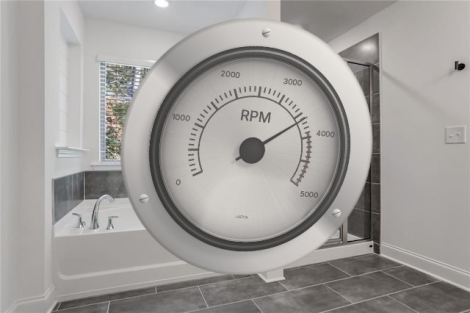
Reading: **3600** rpm
